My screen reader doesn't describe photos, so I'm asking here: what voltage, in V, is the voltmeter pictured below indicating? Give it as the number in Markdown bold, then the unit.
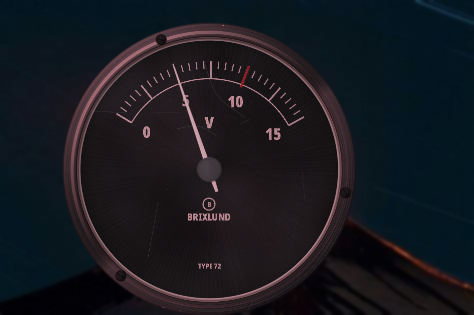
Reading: **5** V
